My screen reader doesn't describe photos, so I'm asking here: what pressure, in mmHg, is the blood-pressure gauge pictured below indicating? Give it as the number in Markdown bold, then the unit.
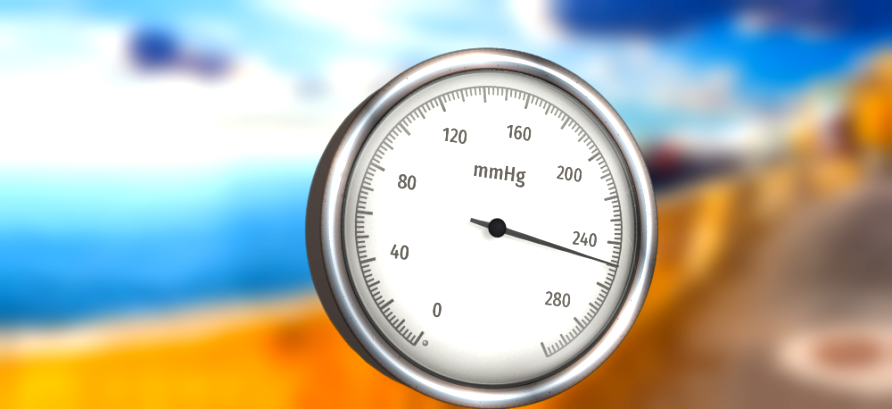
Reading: **250** mmHg
